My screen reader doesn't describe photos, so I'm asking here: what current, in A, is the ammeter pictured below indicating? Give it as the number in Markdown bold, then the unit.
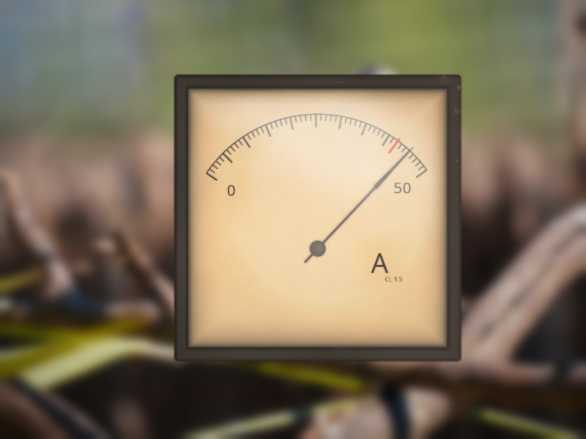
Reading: **45** A
